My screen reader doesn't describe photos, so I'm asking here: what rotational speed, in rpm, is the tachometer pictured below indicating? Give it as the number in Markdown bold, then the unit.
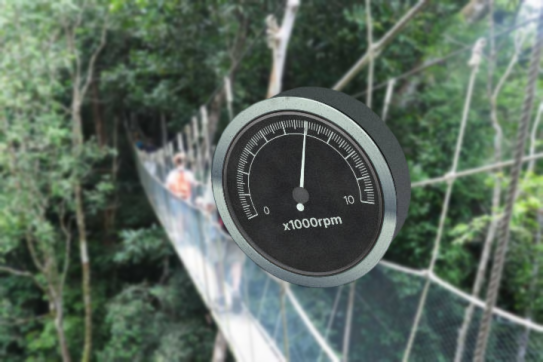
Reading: **6000** rpm
